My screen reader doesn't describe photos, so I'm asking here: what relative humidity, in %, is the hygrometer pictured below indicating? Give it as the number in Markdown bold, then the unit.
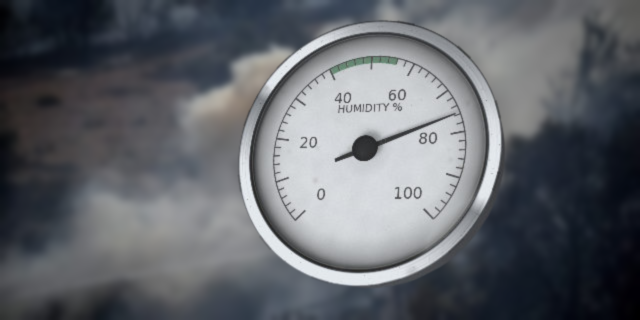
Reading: **76** %
